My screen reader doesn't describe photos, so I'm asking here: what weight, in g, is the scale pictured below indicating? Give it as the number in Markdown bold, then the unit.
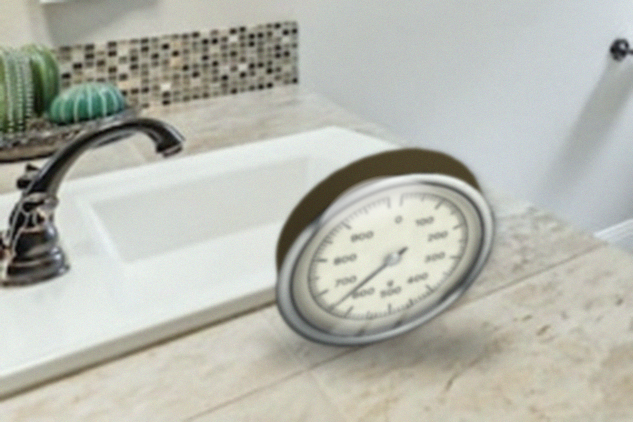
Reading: **650** g
